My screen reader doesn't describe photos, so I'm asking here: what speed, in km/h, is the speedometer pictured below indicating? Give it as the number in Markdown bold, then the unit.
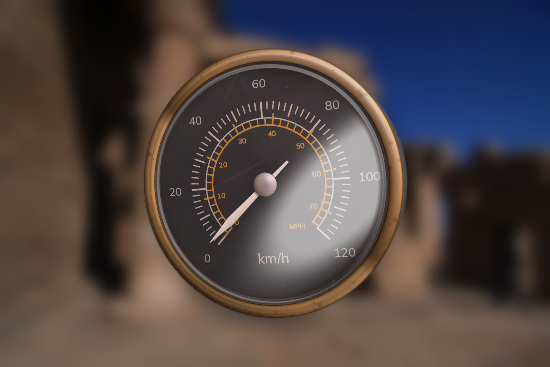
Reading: **2** km/h
